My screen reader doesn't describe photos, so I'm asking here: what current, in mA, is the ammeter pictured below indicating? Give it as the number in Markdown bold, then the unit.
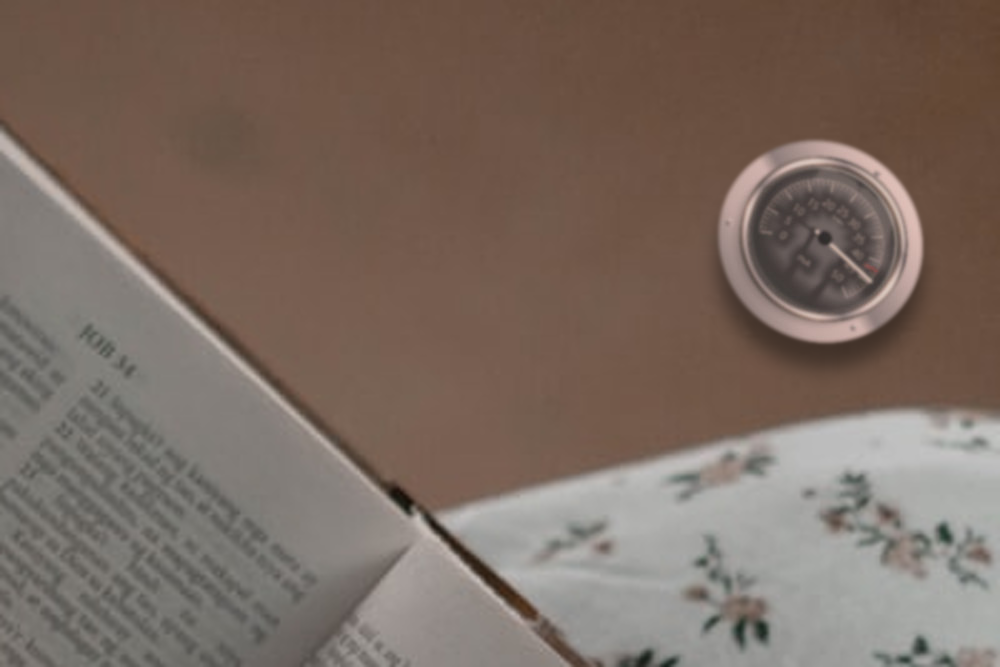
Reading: **45** mA
